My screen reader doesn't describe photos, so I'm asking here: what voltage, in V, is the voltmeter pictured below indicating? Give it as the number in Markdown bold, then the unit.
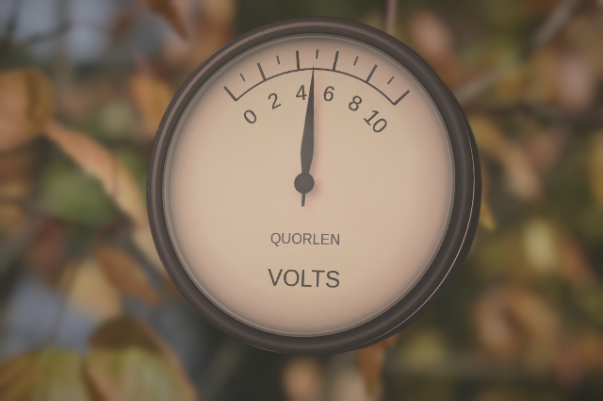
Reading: **5** V
